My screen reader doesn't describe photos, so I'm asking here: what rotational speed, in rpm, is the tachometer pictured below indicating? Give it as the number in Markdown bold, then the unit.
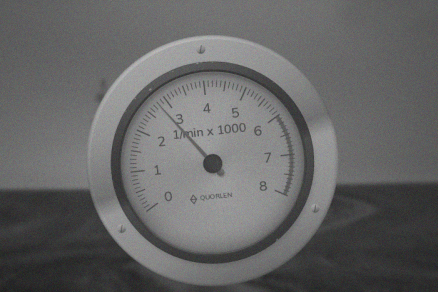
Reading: **2800** rpm
